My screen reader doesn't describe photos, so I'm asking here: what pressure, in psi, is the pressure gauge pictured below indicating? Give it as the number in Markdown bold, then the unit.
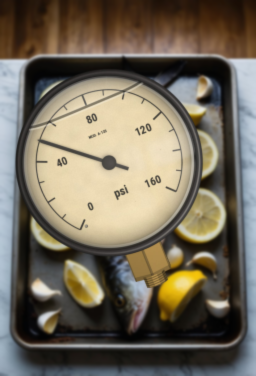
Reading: **50** psi
